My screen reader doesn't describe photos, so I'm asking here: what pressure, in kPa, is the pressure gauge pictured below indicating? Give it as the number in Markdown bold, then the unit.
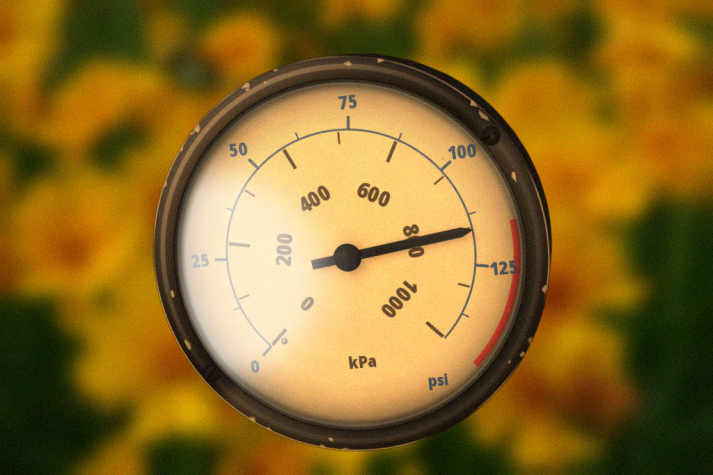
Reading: **800** kPa
